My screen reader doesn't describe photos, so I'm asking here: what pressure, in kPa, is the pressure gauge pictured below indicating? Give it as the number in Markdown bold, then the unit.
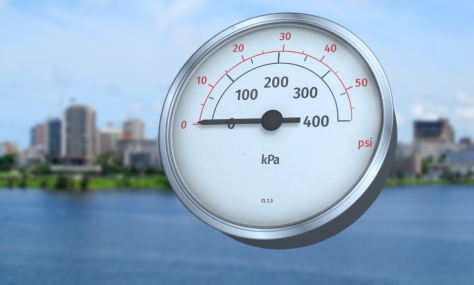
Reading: **0** kPa
